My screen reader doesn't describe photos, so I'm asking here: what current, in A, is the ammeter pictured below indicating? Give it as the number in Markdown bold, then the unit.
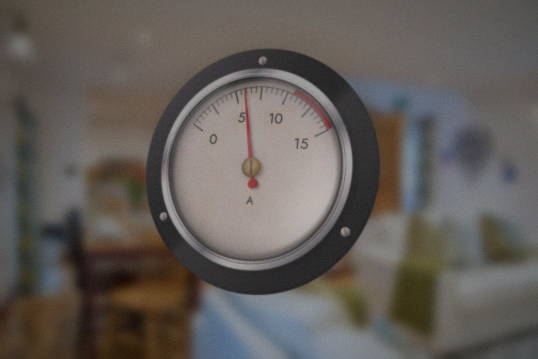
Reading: **6** A
